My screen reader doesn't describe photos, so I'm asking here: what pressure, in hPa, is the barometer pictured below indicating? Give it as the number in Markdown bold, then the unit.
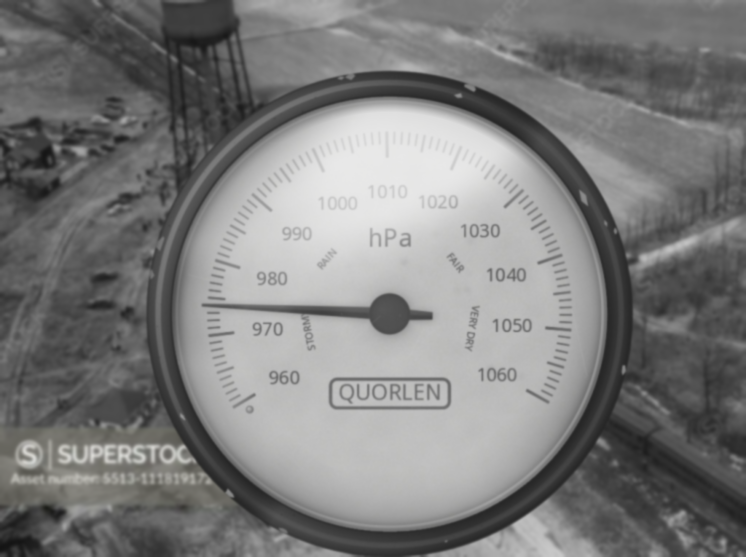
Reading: **974** hPa
